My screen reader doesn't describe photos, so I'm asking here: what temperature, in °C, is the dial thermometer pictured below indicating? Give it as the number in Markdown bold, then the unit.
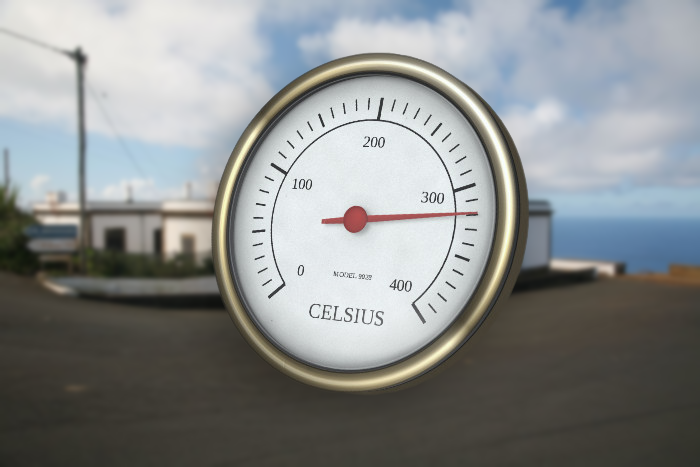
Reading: **320** °C
